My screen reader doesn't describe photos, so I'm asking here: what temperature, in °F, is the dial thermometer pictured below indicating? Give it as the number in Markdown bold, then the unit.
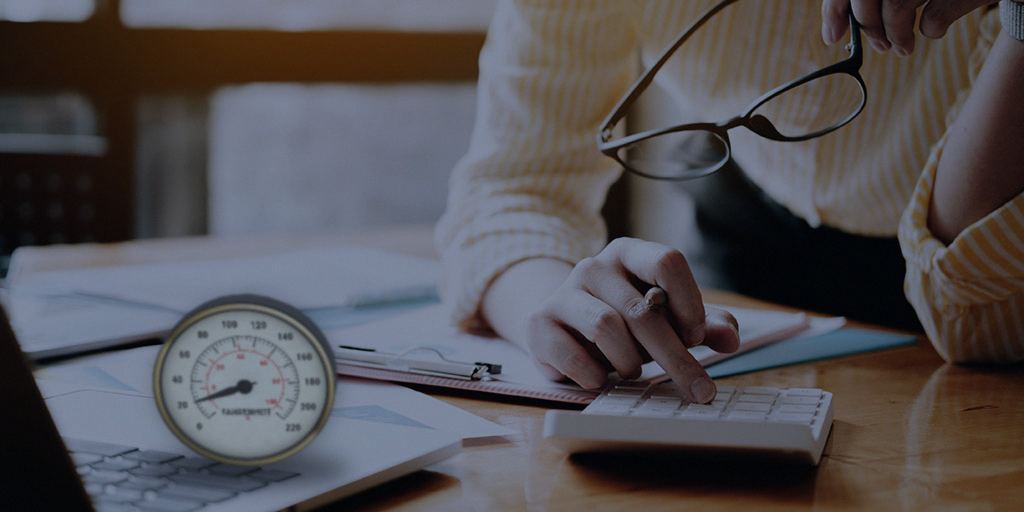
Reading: **20** °F
